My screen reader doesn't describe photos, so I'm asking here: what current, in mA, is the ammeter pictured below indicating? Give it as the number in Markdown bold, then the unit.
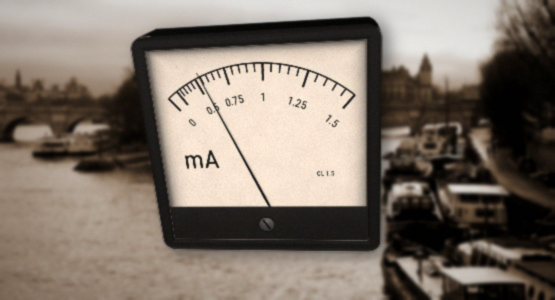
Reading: **0.55** mA
